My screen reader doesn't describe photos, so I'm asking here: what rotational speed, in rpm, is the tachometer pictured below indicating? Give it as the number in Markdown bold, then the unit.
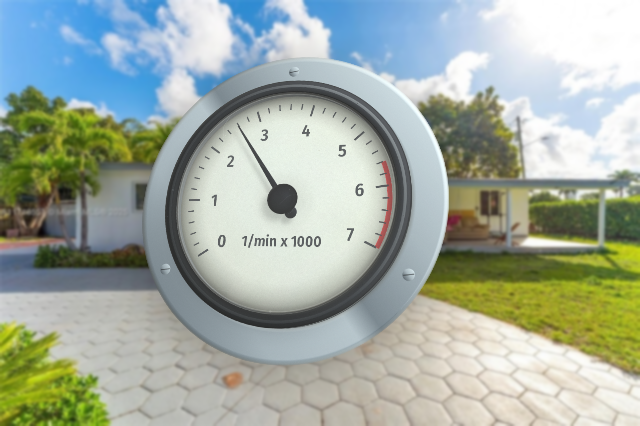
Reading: **2600** rpm
